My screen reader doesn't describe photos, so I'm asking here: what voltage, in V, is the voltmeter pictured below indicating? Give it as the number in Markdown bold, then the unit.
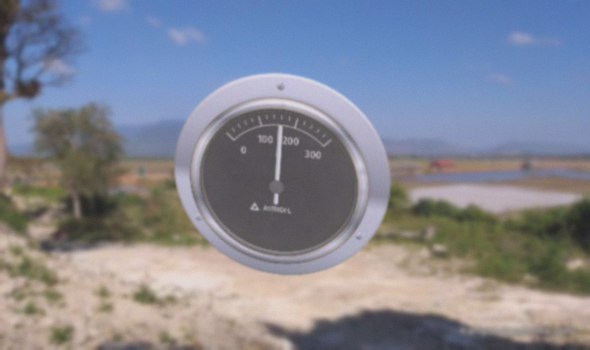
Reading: **160** V
